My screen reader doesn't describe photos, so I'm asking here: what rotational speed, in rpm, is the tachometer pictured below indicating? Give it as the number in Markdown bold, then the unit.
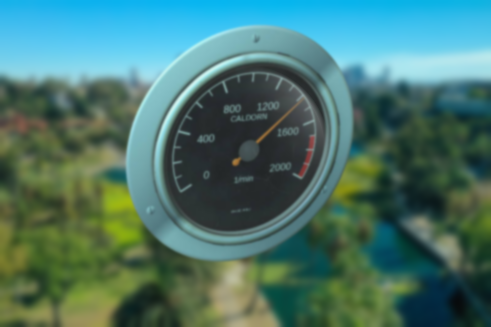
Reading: **1400** rpm
